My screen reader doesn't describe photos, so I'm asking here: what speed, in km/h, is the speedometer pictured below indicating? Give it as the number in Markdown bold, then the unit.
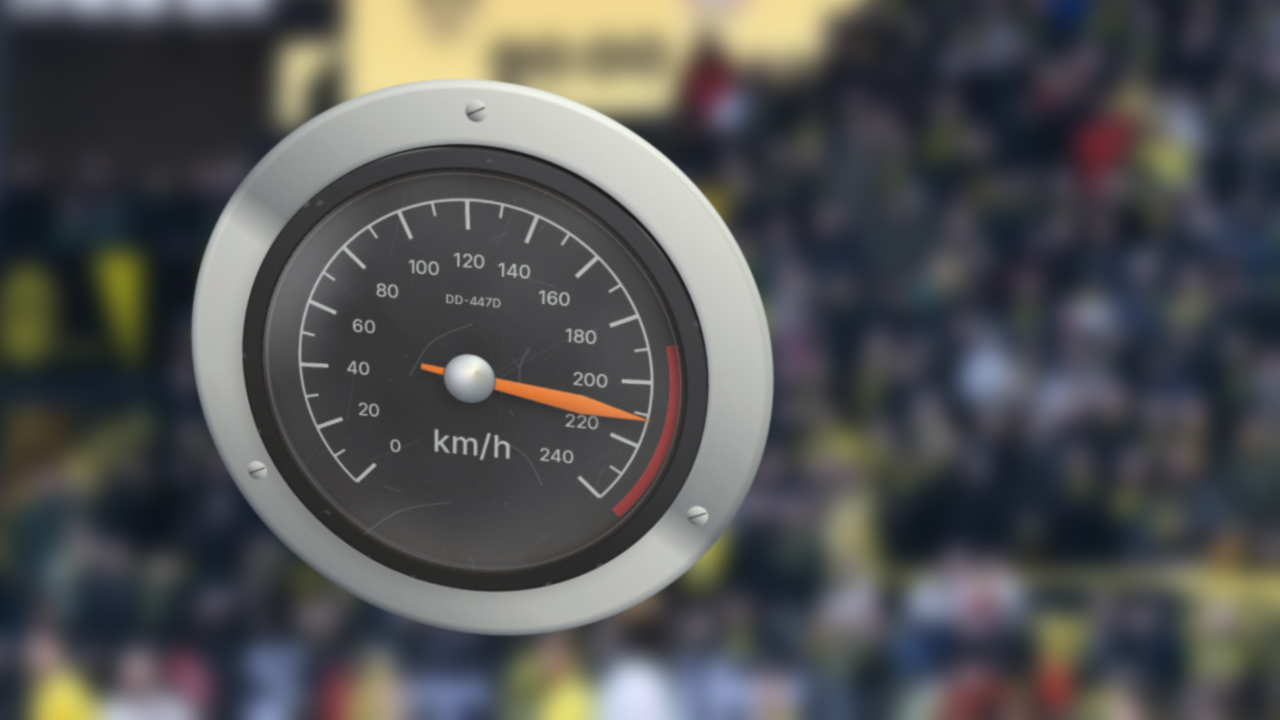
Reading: **210** km/h
